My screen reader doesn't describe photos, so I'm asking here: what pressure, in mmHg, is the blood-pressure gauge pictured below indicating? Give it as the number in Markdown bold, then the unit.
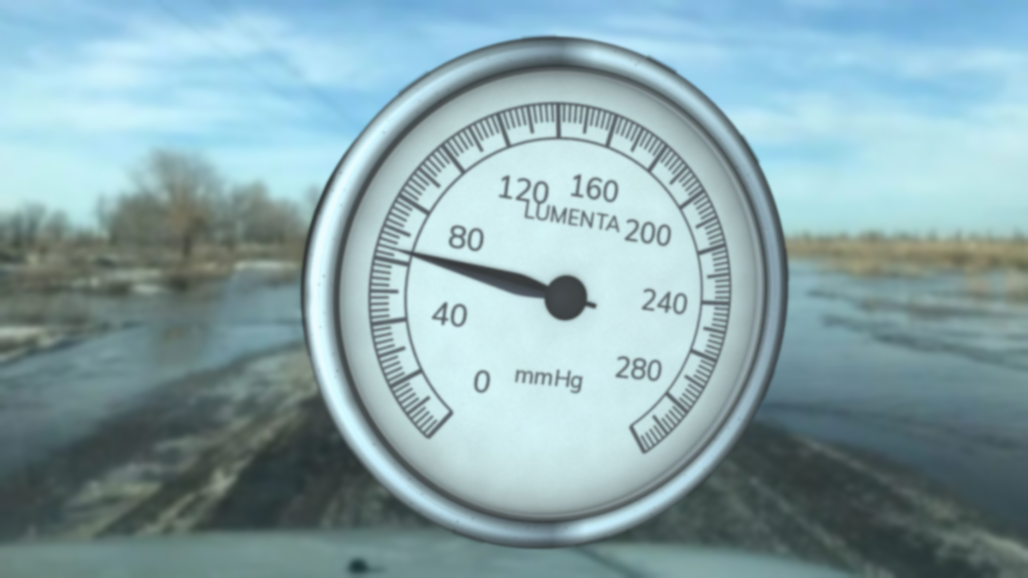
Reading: **64** mmHg
